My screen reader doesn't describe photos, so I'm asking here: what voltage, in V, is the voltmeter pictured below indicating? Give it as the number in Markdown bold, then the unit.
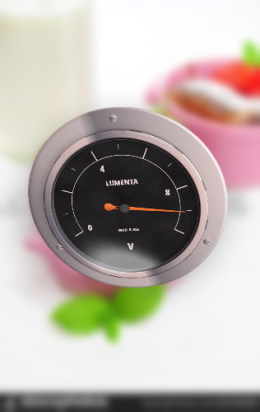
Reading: **9** V
